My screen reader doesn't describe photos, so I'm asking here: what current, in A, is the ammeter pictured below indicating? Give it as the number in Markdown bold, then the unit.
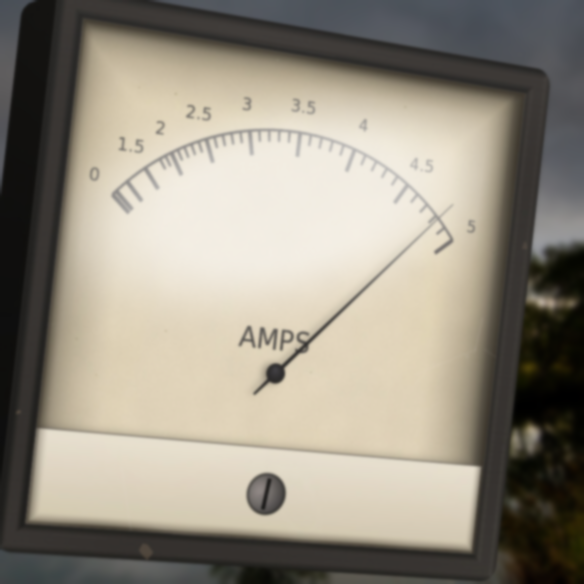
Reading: **4.8** A
